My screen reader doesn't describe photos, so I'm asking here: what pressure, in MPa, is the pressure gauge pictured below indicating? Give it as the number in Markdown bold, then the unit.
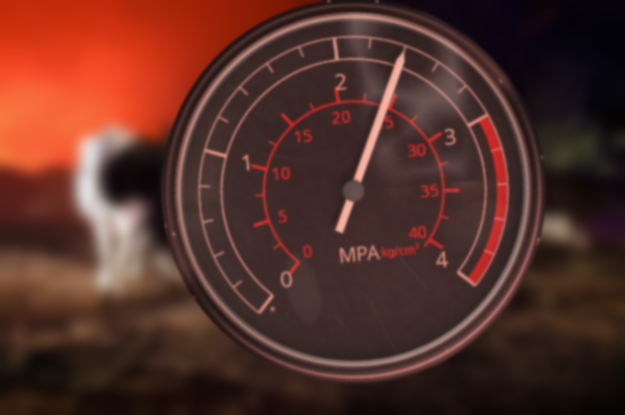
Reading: **2.4** MPa
